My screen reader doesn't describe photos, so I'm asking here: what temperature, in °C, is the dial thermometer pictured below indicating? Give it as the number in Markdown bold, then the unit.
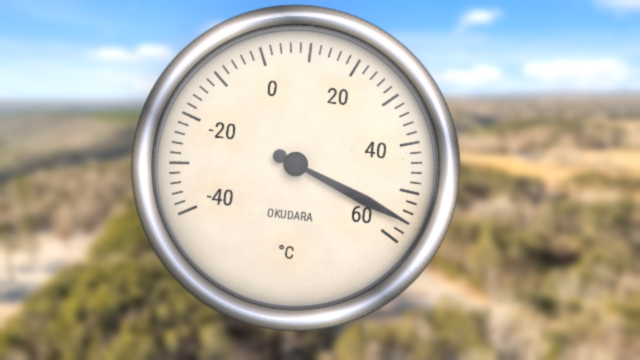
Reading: **56** °C
